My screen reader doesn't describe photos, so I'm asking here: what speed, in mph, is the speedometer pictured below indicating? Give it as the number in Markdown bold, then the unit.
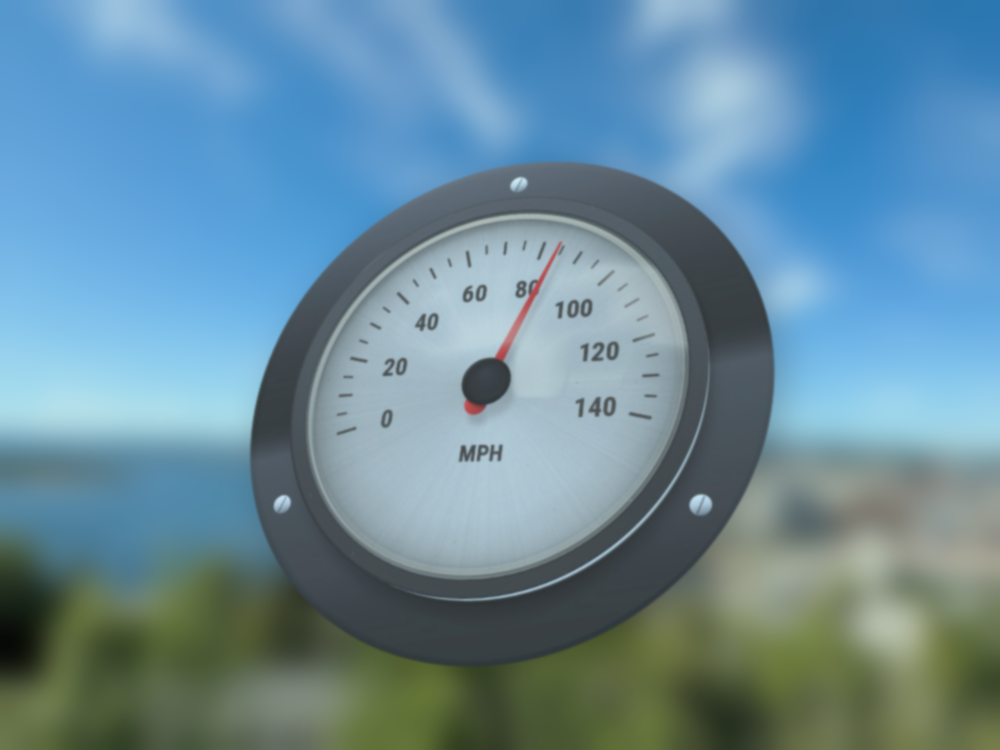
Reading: **85** mph
